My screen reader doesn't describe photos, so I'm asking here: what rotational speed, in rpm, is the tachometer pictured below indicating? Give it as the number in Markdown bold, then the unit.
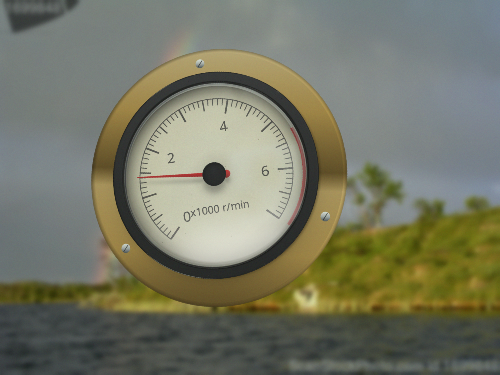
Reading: **1400** rpm
